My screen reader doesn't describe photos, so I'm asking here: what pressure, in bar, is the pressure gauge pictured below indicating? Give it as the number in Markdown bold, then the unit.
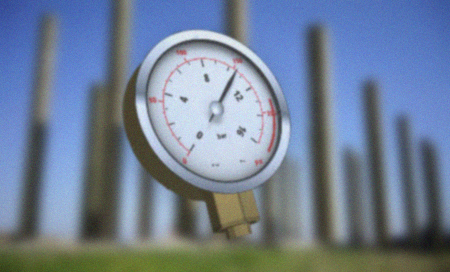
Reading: **10.5** bar
